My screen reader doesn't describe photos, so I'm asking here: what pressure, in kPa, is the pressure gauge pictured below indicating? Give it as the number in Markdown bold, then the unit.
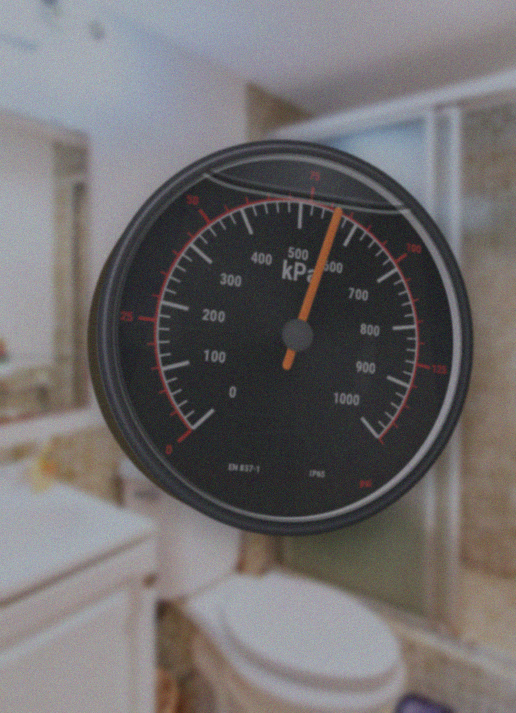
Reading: **560** kPa
